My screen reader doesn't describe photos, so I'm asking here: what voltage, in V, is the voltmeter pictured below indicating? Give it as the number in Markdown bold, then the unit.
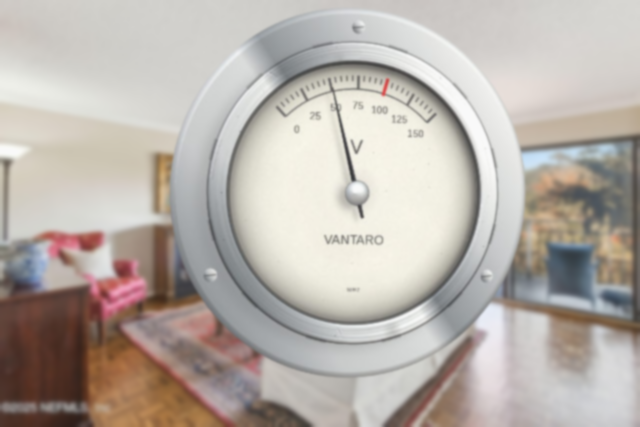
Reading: **50** V
